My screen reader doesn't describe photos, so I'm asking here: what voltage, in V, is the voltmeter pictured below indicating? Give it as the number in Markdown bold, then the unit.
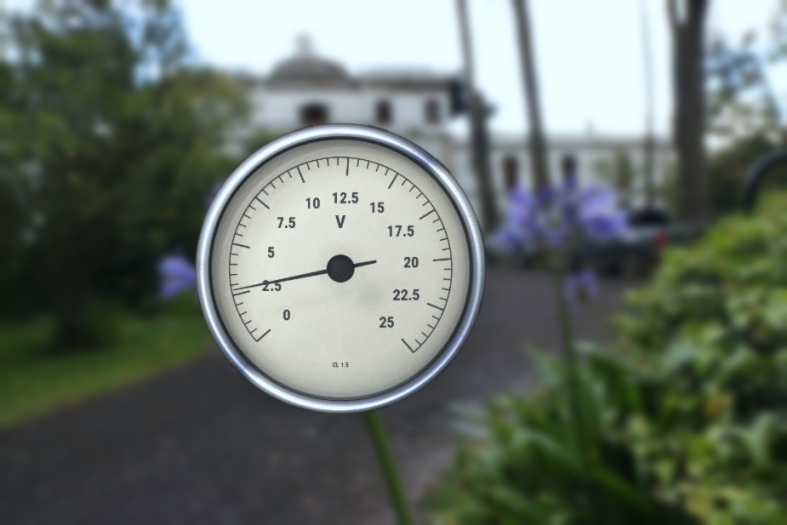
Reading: **2.75** V
